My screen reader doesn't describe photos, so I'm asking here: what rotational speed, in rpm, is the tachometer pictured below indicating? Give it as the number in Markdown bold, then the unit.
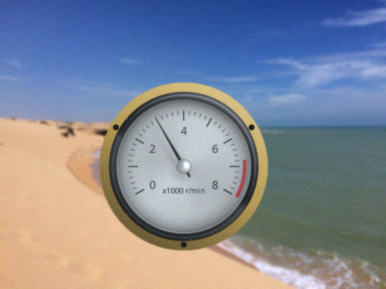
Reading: **3000** rpm
